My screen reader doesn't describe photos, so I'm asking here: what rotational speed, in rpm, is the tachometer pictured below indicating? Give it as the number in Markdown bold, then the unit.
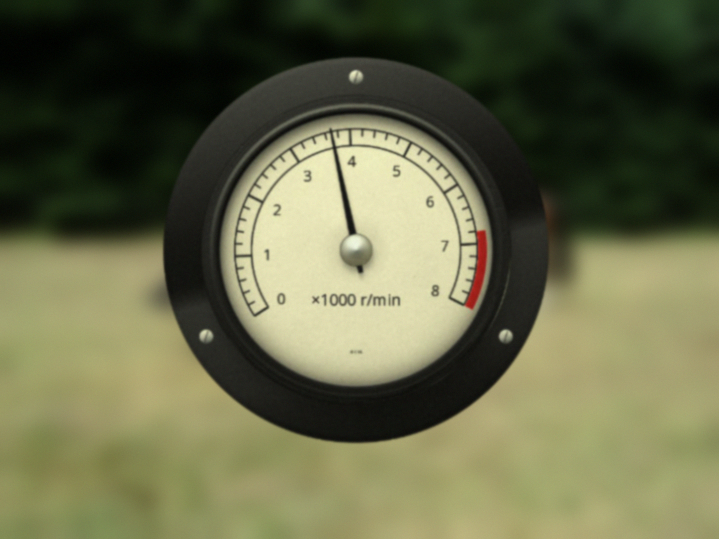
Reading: **3700** rpm
